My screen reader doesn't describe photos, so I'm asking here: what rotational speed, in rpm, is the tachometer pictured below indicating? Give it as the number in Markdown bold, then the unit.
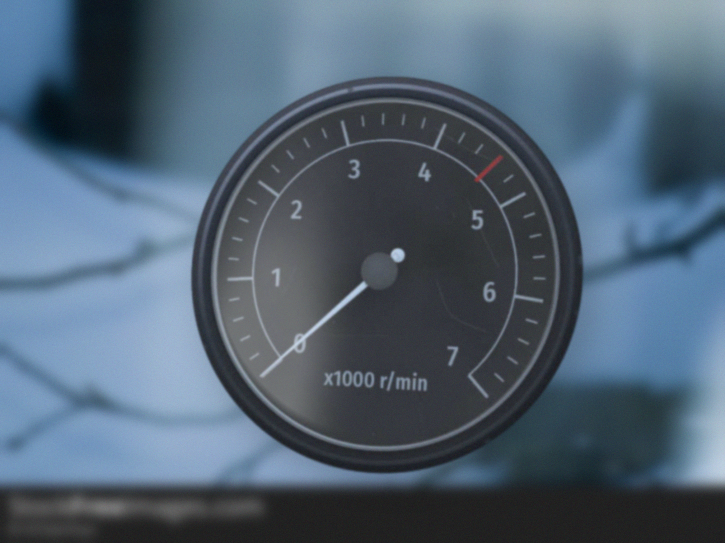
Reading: **0** rpm
